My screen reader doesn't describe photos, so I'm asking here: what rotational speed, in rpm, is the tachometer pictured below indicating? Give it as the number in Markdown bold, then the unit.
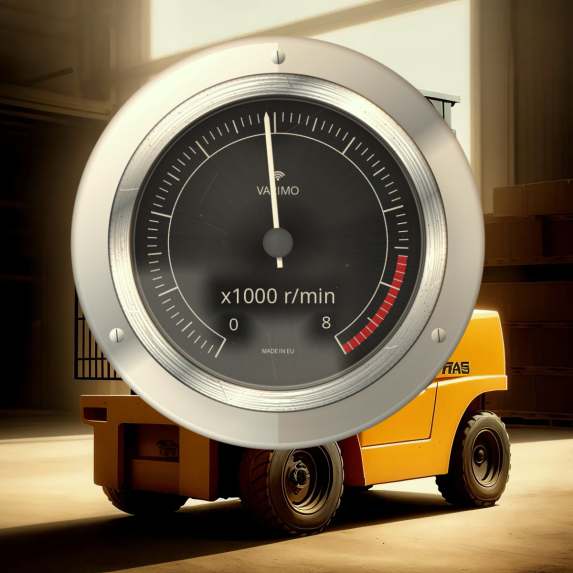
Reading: **3900** rpm
